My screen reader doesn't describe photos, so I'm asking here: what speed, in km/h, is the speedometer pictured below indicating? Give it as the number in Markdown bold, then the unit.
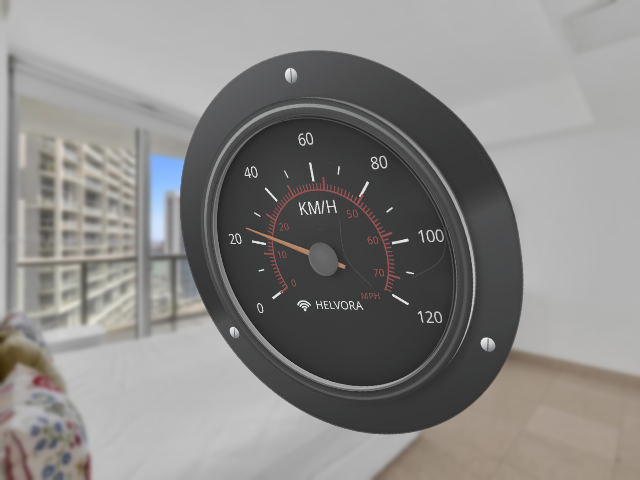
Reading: **25** km/h
